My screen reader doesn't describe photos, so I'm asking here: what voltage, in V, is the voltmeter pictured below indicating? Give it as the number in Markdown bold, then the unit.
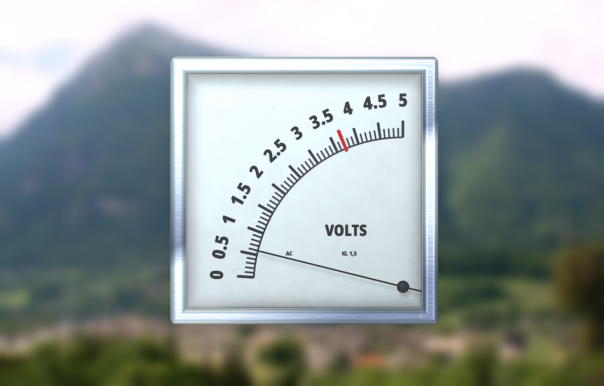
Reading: **0.6** V
